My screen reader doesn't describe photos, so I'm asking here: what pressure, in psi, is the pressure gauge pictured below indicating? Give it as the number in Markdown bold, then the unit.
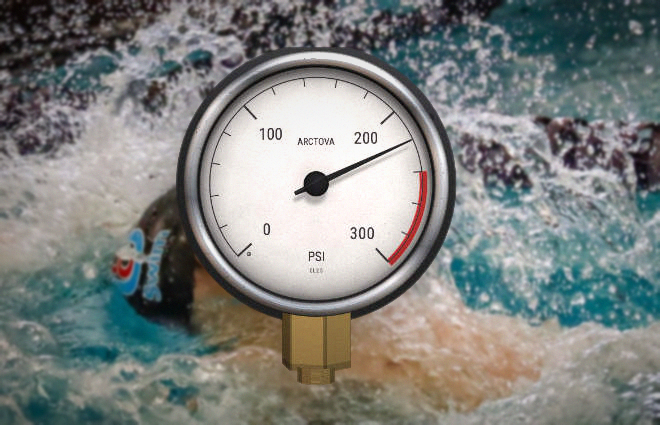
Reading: **220** psi
